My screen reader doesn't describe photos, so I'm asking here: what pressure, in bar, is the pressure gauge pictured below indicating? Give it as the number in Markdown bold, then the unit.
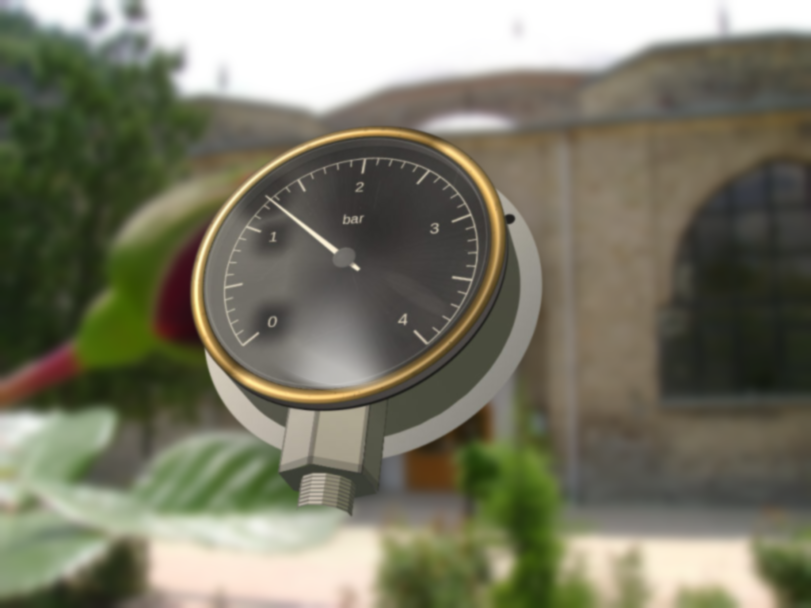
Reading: **1.25** bar
